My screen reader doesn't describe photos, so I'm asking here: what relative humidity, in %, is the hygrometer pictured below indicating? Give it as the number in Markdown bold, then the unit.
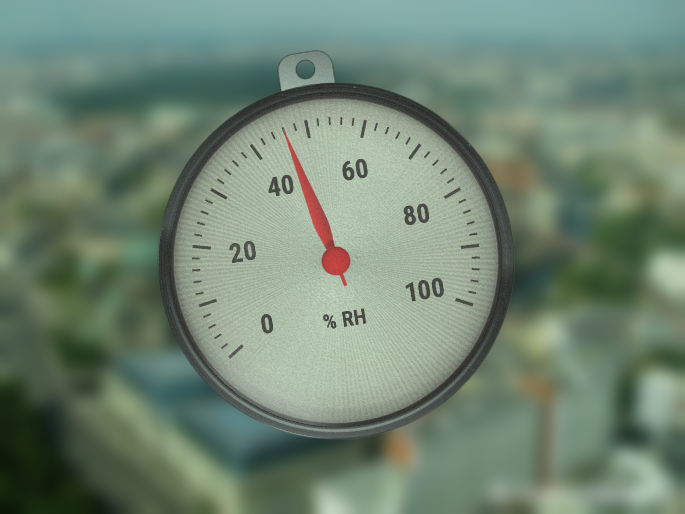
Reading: **46** %
